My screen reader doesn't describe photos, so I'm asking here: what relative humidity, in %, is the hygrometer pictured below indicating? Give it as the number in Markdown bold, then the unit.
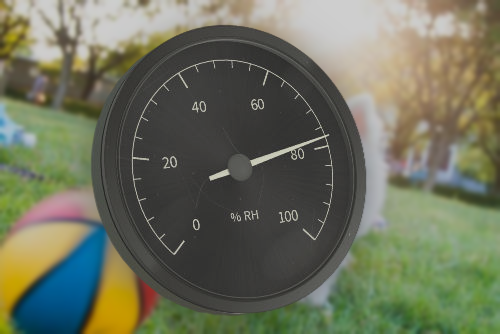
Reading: **78** %
